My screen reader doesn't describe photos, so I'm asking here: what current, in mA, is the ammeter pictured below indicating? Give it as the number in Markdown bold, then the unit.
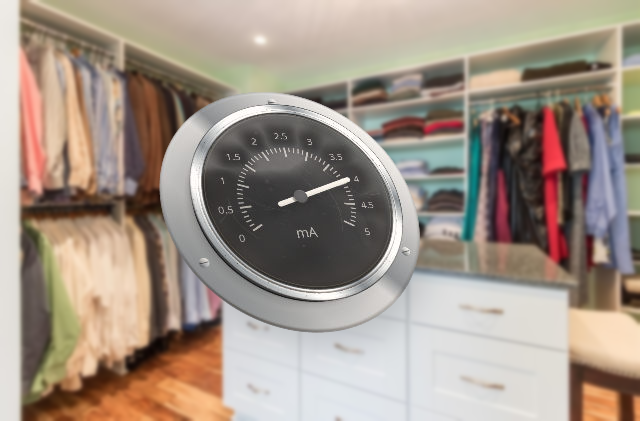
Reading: **4** mA
